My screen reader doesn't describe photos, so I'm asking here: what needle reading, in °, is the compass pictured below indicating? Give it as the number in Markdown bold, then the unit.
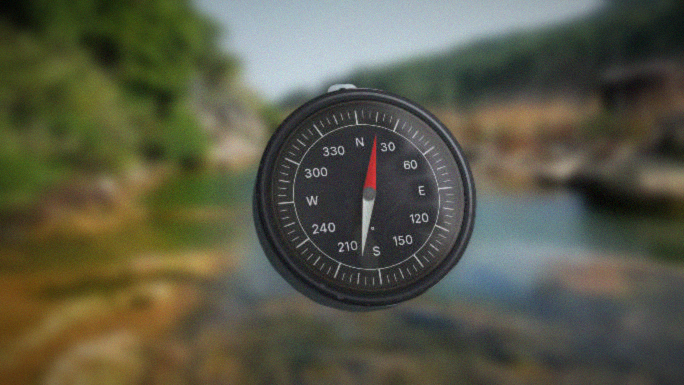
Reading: **15** °
